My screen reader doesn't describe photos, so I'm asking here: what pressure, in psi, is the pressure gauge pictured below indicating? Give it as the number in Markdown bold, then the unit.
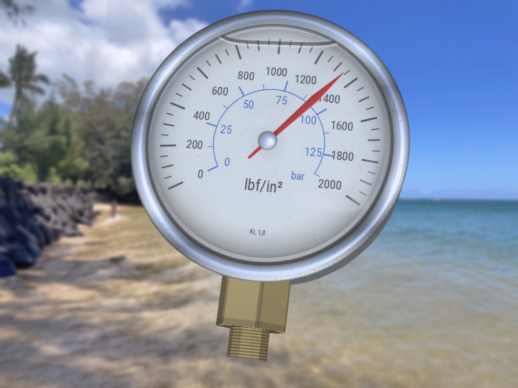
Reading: **1350** psi
